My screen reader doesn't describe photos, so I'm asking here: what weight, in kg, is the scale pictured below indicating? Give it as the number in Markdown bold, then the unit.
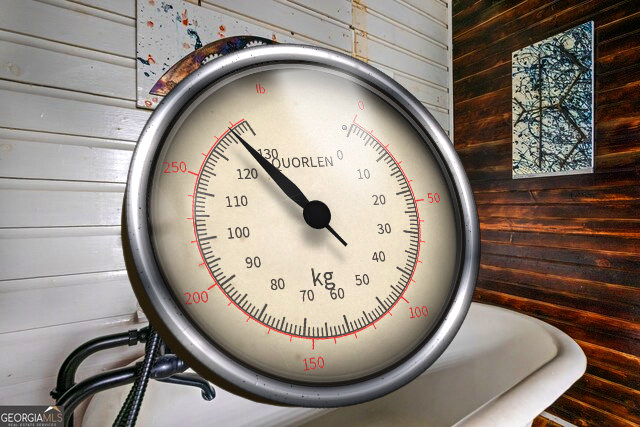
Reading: **125** kg
